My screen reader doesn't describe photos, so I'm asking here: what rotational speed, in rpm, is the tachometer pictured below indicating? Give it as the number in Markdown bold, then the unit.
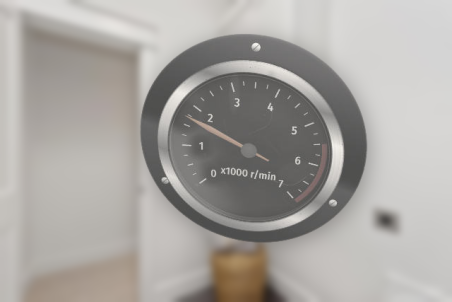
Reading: **1750** rpm
